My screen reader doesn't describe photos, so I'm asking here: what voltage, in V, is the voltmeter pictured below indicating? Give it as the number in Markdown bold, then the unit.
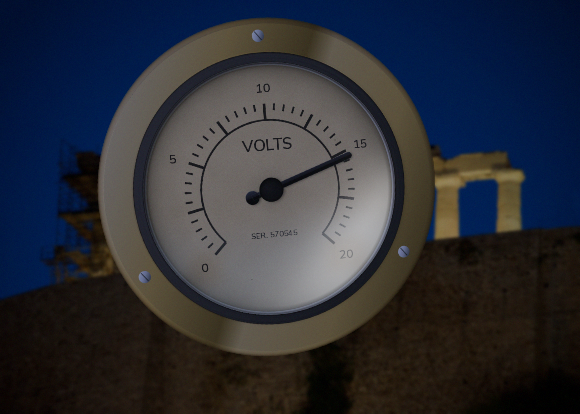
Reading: **15.25** V
